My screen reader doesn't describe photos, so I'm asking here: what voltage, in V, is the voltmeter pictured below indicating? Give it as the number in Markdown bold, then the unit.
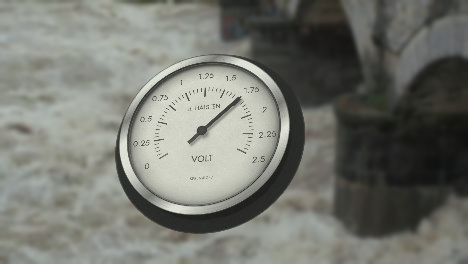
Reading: **1.75** V
